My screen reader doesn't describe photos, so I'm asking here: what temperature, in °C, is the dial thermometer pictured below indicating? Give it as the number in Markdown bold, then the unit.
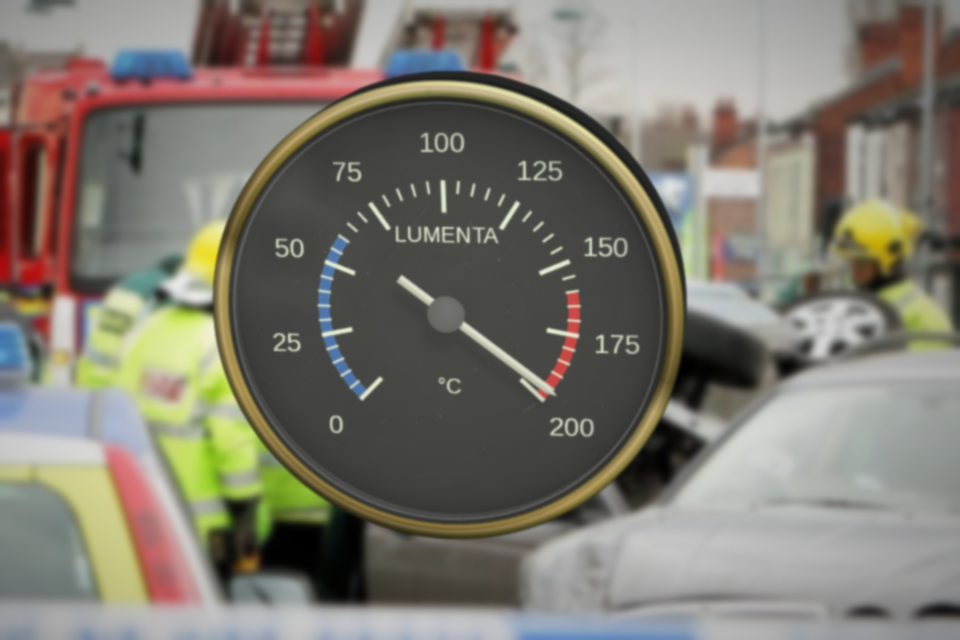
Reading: **195** °C
